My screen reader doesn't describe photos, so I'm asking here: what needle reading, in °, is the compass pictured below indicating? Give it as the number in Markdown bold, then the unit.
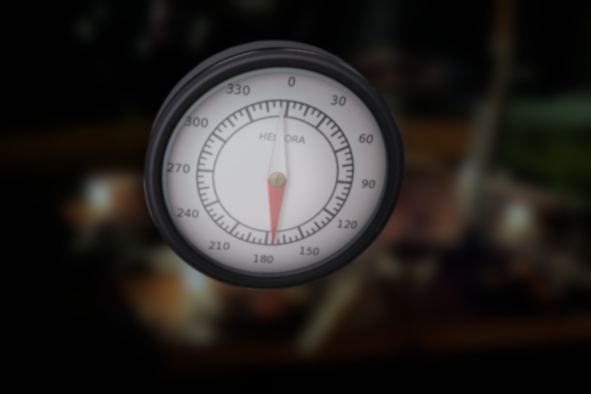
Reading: **175** °
